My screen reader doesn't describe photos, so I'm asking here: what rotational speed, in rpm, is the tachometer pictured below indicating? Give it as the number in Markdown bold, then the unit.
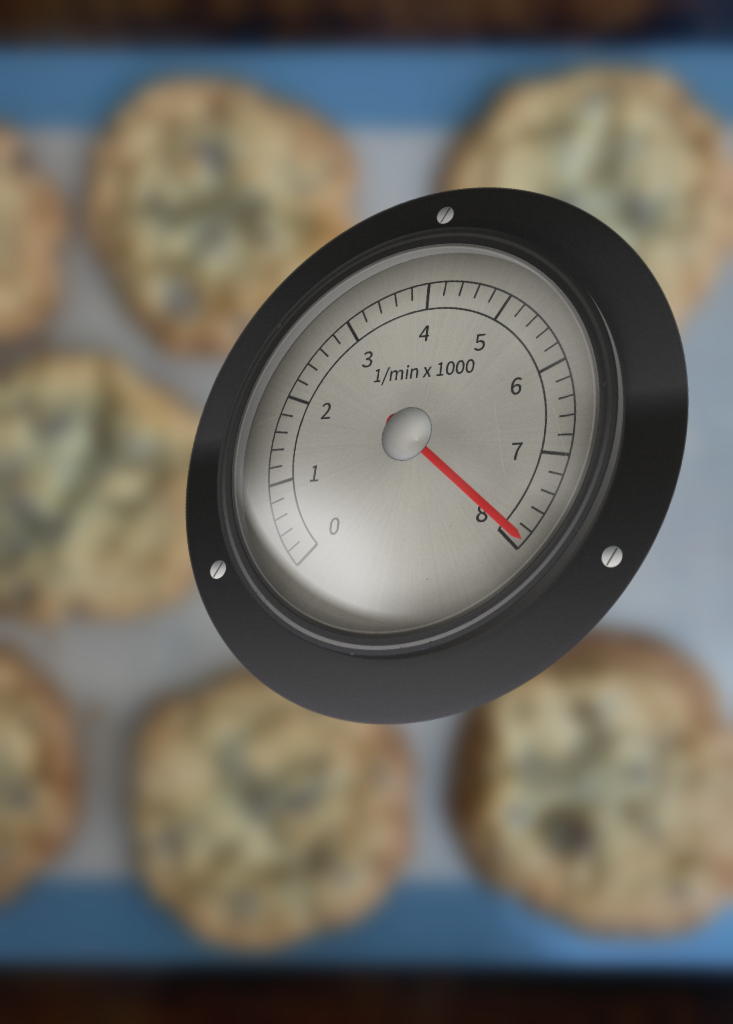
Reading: **7900** rpm
